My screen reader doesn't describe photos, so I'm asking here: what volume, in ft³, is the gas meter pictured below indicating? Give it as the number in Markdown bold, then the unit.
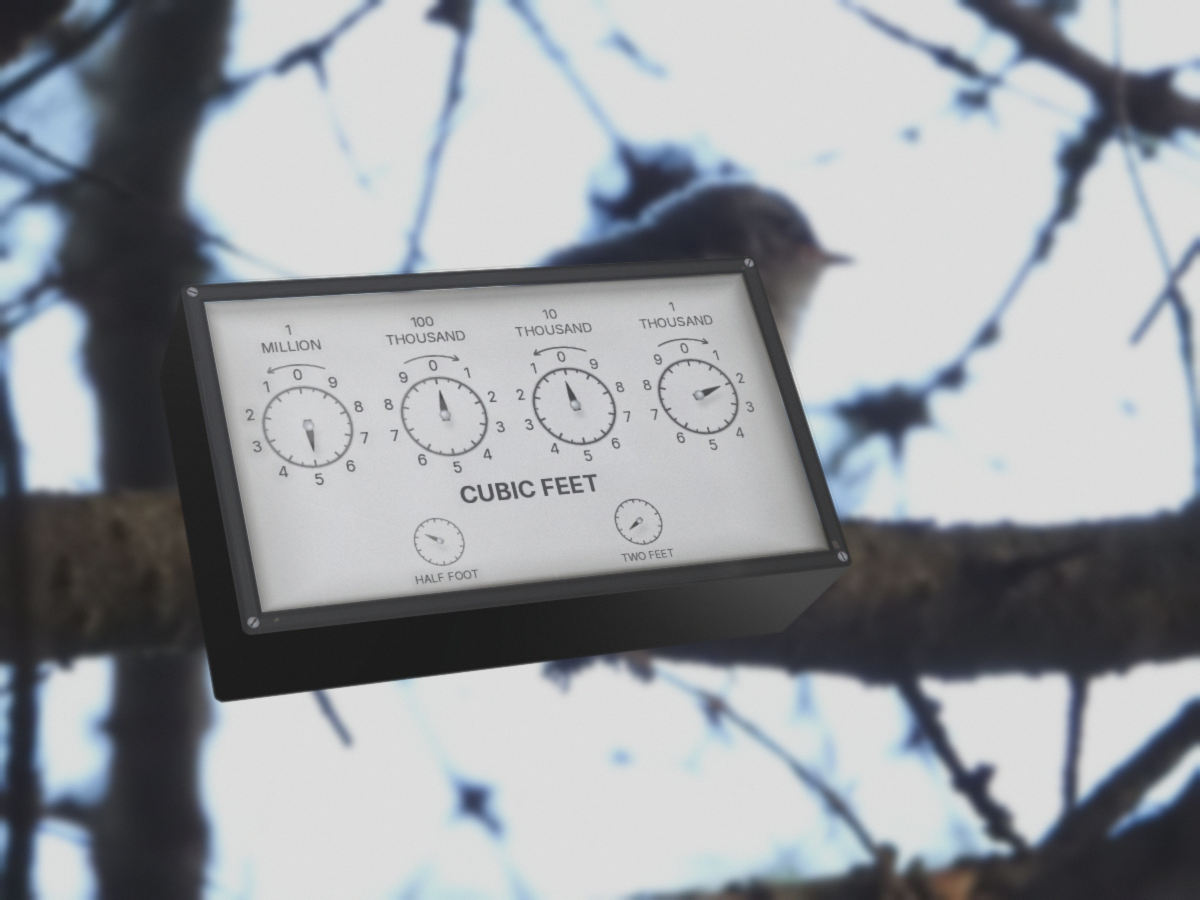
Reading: **500200** ft³
